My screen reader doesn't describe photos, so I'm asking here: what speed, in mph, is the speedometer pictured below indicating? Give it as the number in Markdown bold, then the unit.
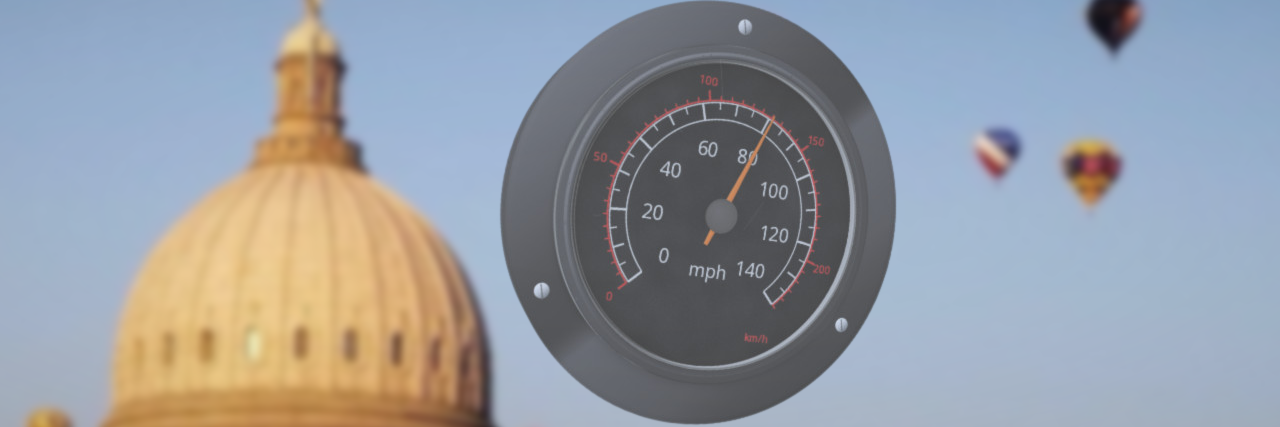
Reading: **80** mph
